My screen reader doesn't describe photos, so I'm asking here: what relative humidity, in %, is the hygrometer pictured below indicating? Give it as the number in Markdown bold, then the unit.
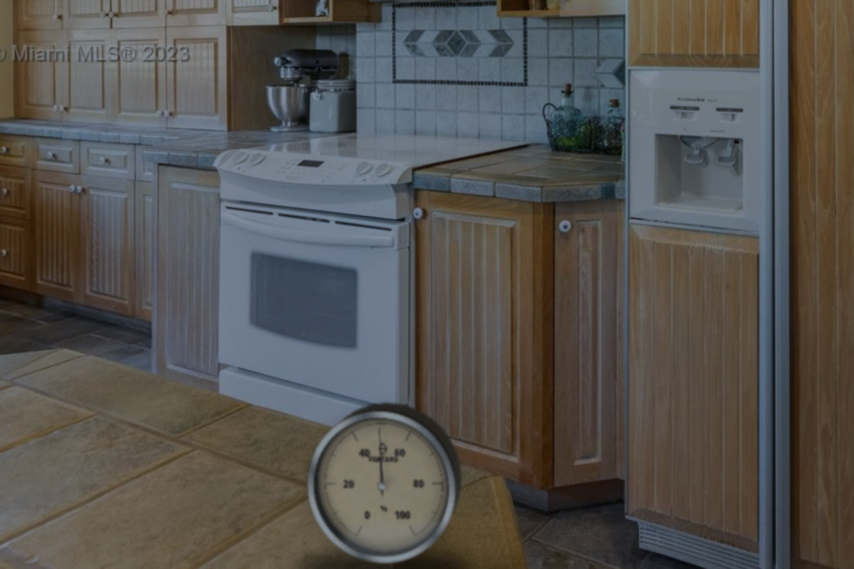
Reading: **50** %
